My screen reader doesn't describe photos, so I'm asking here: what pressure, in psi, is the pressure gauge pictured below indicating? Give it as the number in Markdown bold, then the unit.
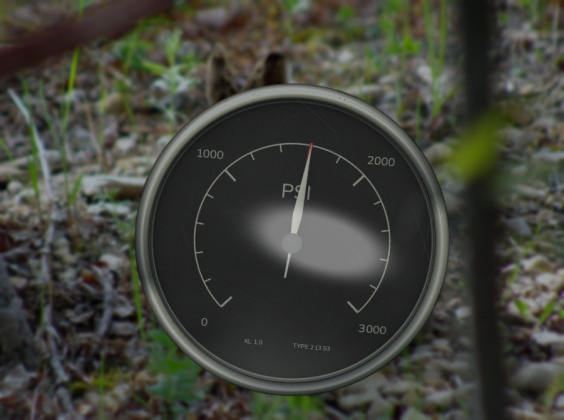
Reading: **1600** psi
